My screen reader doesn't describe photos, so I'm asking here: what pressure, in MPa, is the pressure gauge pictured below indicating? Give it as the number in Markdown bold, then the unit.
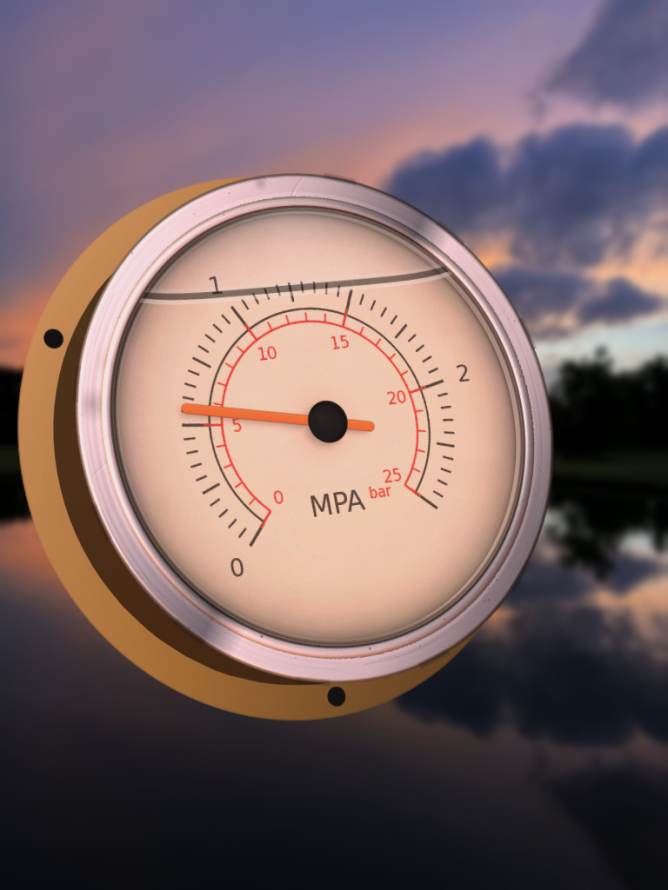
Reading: **0.55** MPa
